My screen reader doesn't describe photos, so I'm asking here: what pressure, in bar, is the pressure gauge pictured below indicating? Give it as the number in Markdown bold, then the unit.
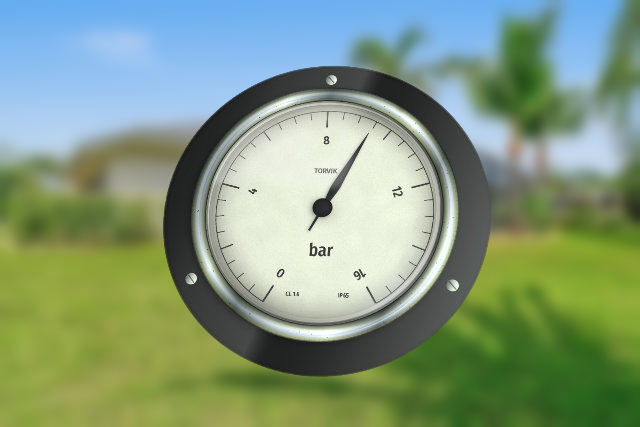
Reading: **9.5** bar
